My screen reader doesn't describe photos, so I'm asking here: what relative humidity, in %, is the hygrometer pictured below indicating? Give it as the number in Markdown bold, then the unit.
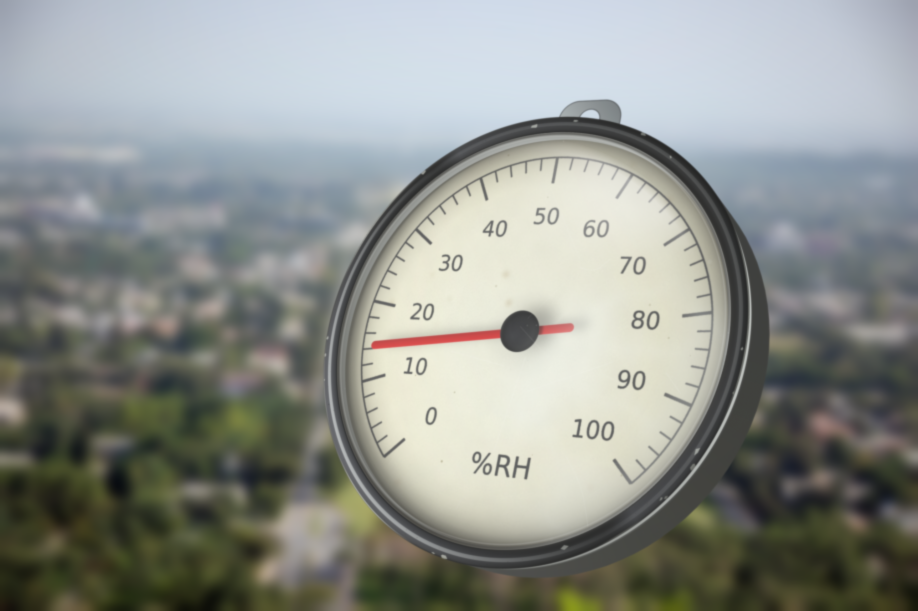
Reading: **14** %
